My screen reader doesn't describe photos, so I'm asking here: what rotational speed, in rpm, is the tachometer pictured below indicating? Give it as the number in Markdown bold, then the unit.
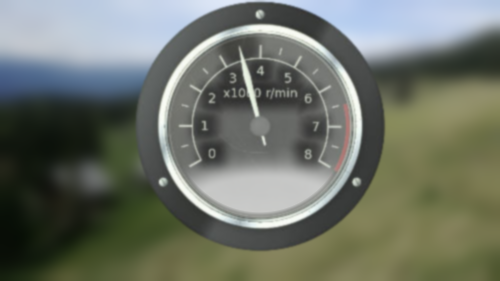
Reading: **3500** rpm
